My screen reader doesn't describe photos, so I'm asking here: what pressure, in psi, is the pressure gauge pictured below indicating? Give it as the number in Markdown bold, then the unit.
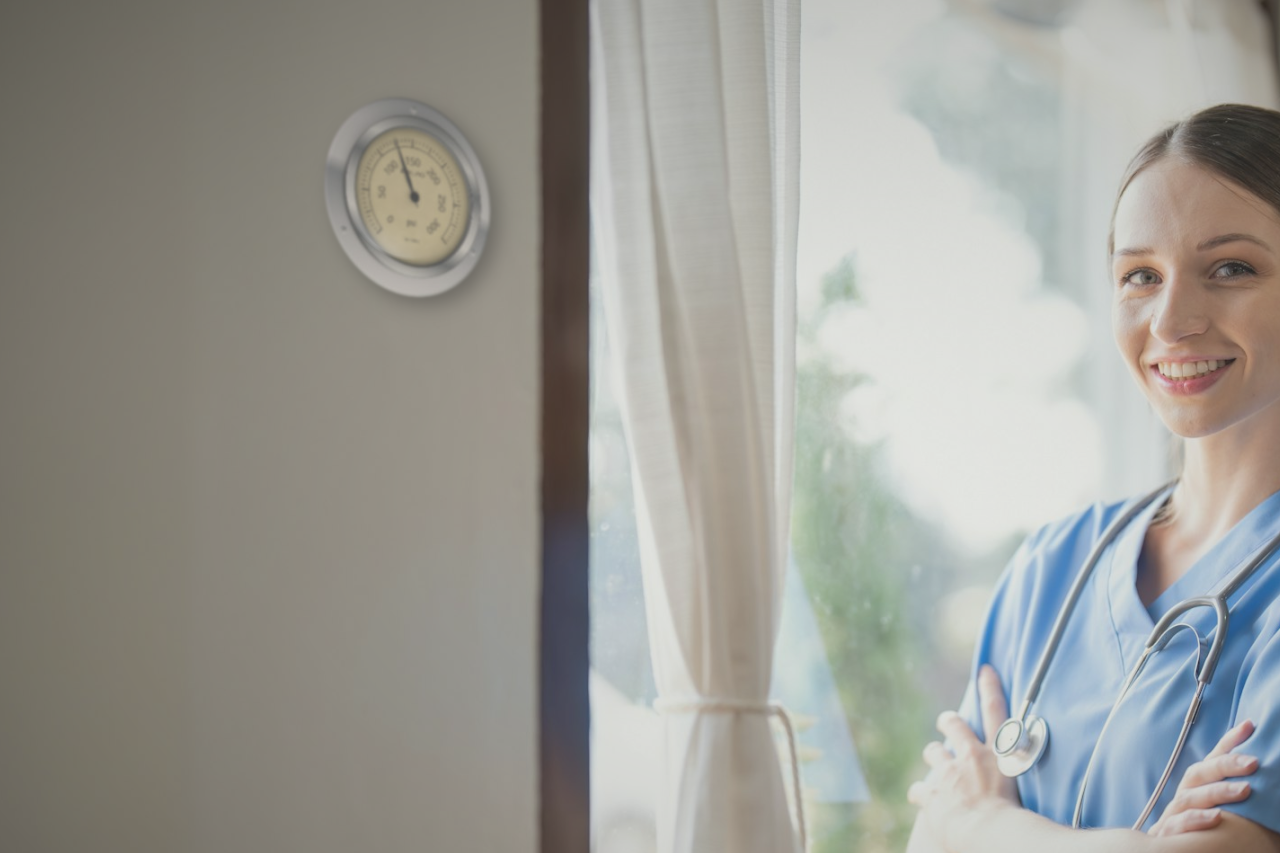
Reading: **125** psi
